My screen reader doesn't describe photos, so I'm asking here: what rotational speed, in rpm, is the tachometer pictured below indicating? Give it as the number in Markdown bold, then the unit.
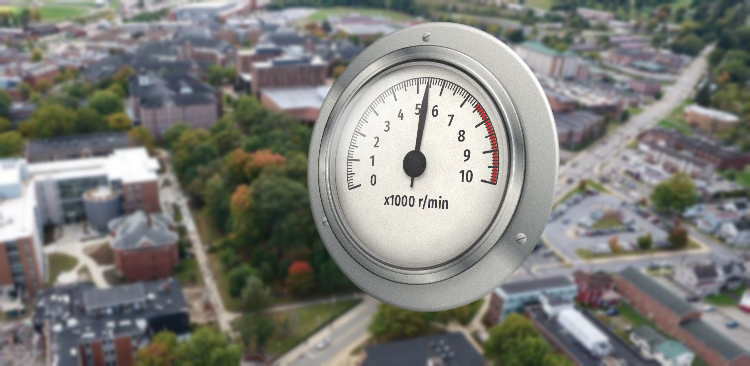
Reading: **5500** rpm
